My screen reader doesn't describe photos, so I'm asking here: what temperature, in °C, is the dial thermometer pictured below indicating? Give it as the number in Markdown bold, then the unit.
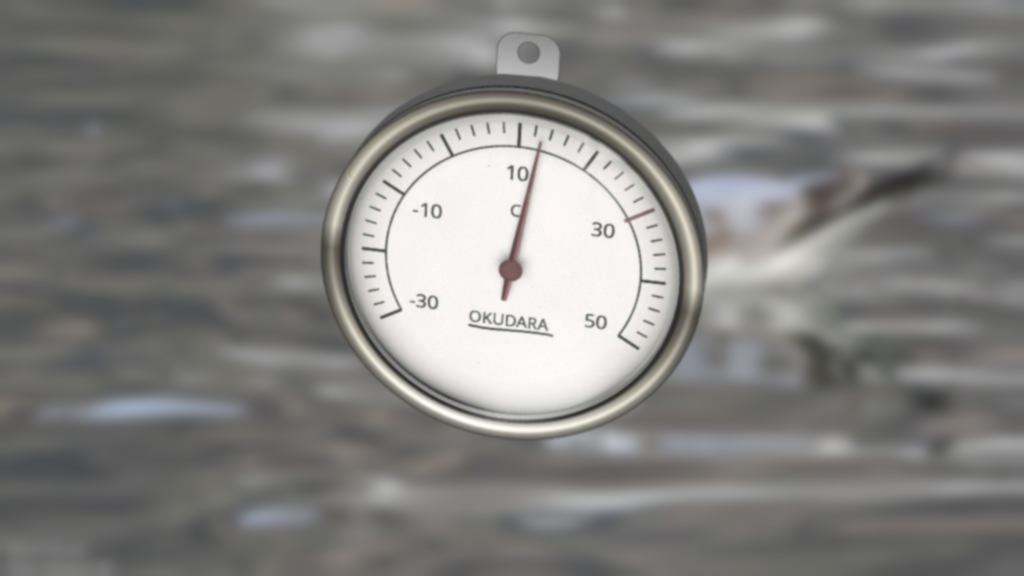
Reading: **13** °C
